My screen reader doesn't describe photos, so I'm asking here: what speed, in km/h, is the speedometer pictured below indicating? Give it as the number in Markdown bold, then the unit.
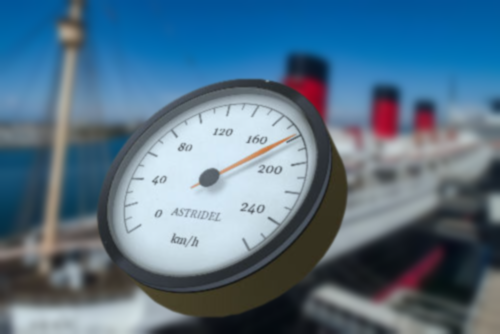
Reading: **180** km/h
